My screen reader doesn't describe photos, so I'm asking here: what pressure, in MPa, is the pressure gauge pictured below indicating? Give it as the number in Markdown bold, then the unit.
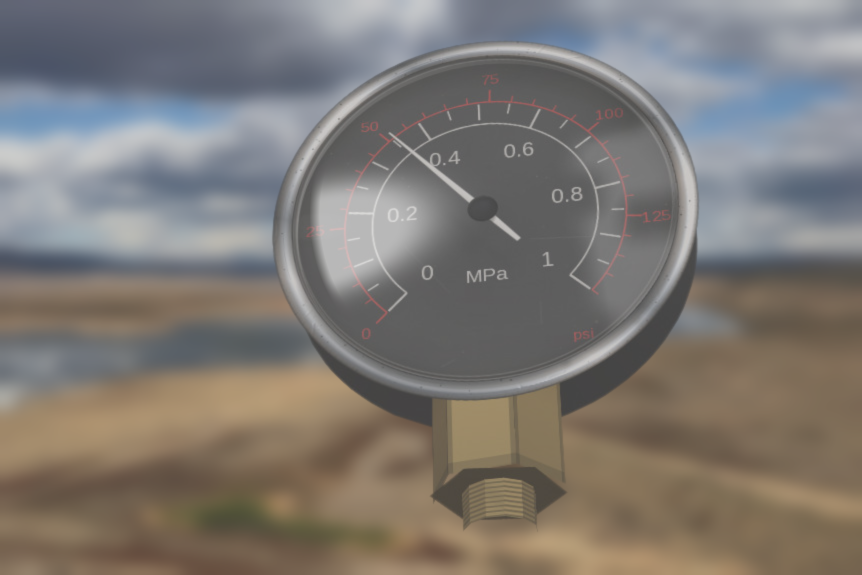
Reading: **0.35** MPa
